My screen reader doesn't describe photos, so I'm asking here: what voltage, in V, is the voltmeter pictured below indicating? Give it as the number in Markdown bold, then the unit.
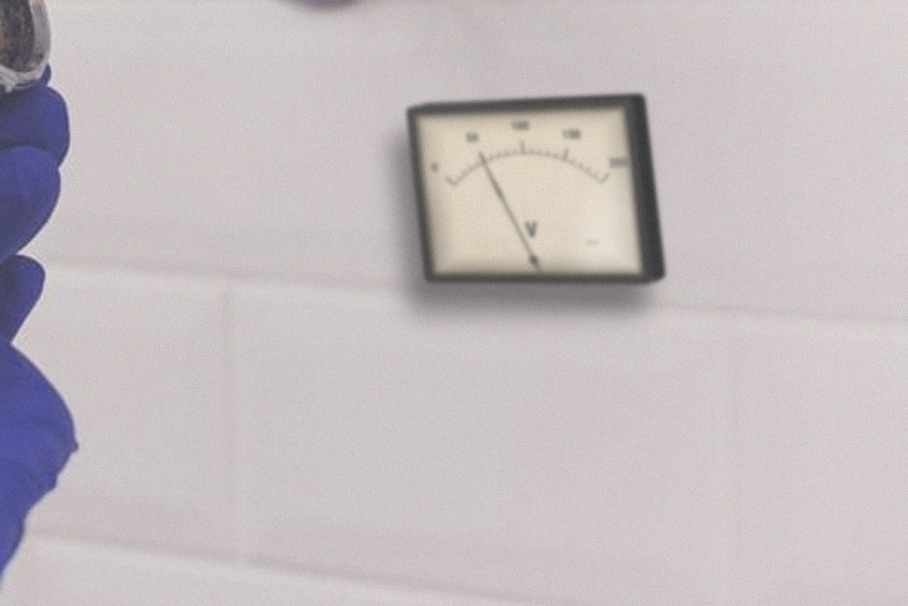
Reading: **50** V
